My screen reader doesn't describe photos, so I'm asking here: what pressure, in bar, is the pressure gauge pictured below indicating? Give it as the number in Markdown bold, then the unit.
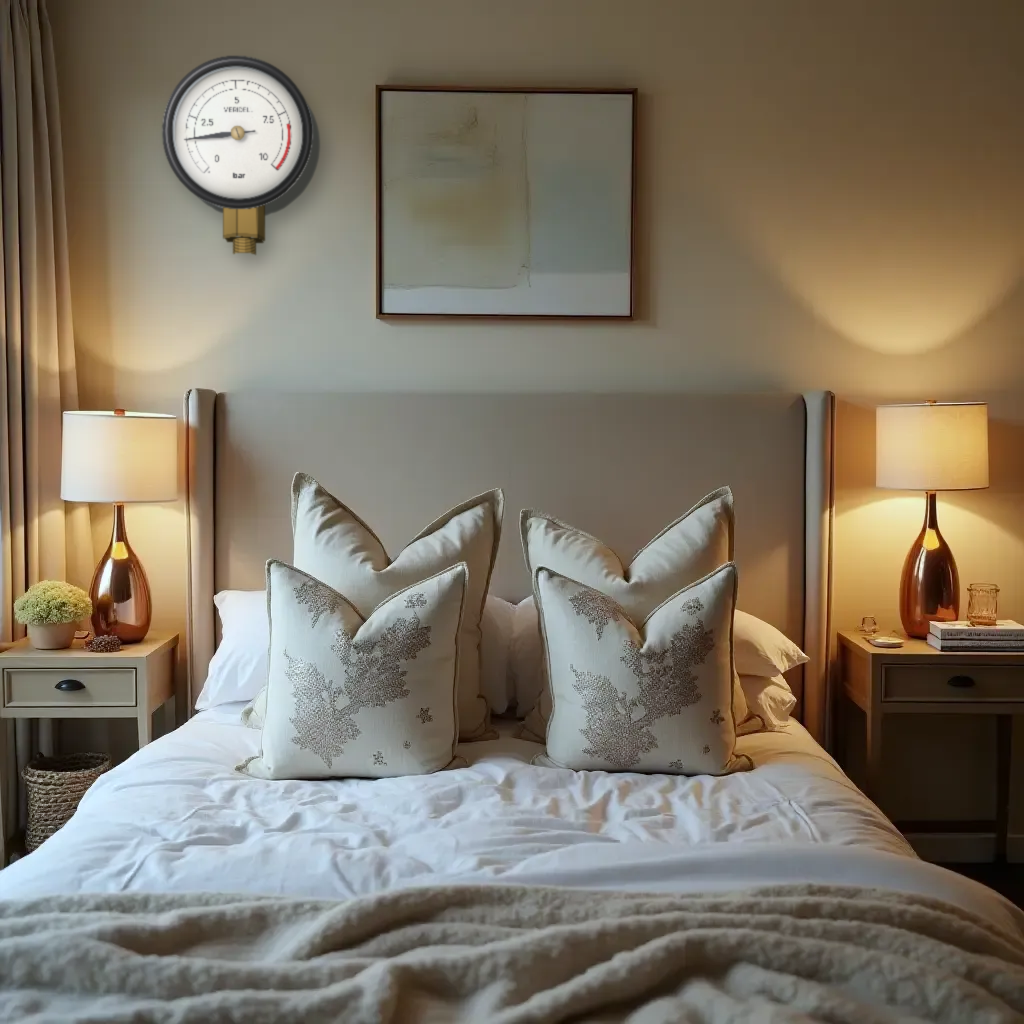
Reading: **1.5** bar
